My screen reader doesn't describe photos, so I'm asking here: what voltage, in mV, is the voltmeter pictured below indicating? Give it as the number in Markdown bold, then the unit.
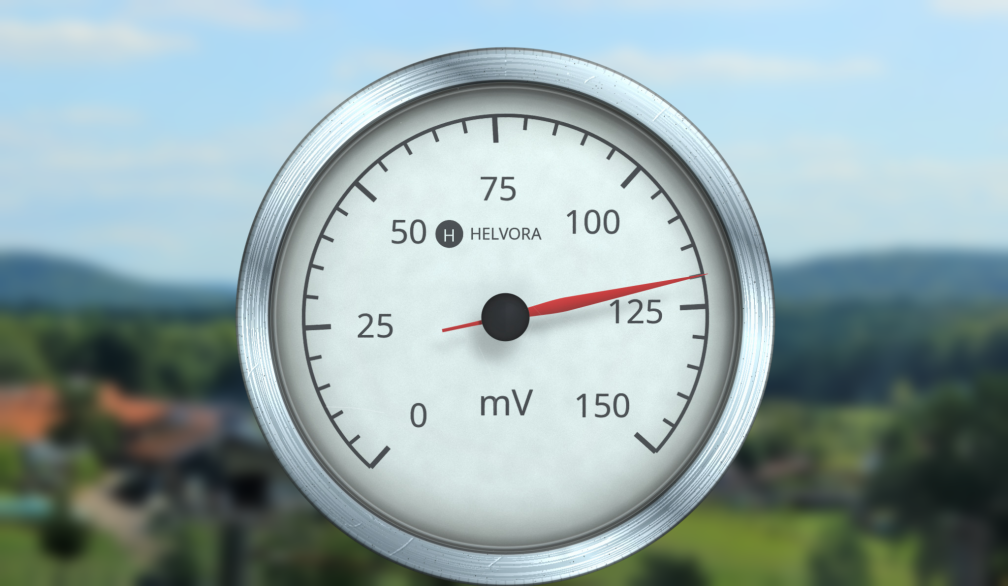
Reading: **120** mV
